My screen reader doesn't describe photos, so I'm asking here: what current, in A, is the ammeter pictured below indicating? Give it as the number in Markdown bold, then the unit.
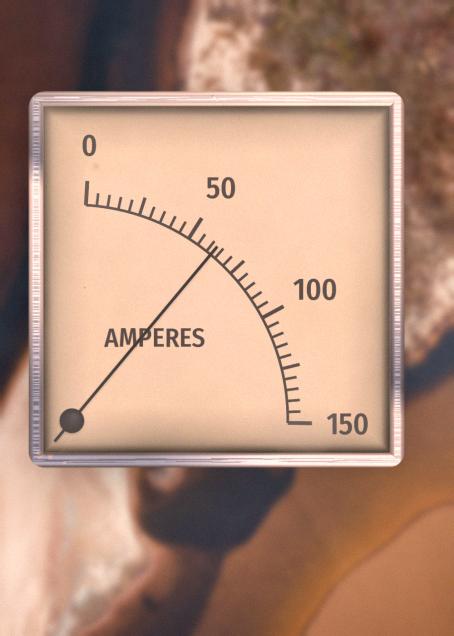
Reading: **62.5** A
